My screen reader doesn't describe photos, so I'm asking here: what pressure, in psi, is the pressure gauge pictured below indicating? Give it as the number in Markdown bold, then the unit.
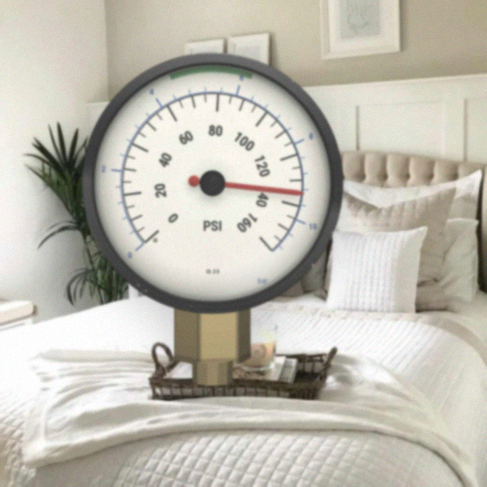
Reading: **135** psi
